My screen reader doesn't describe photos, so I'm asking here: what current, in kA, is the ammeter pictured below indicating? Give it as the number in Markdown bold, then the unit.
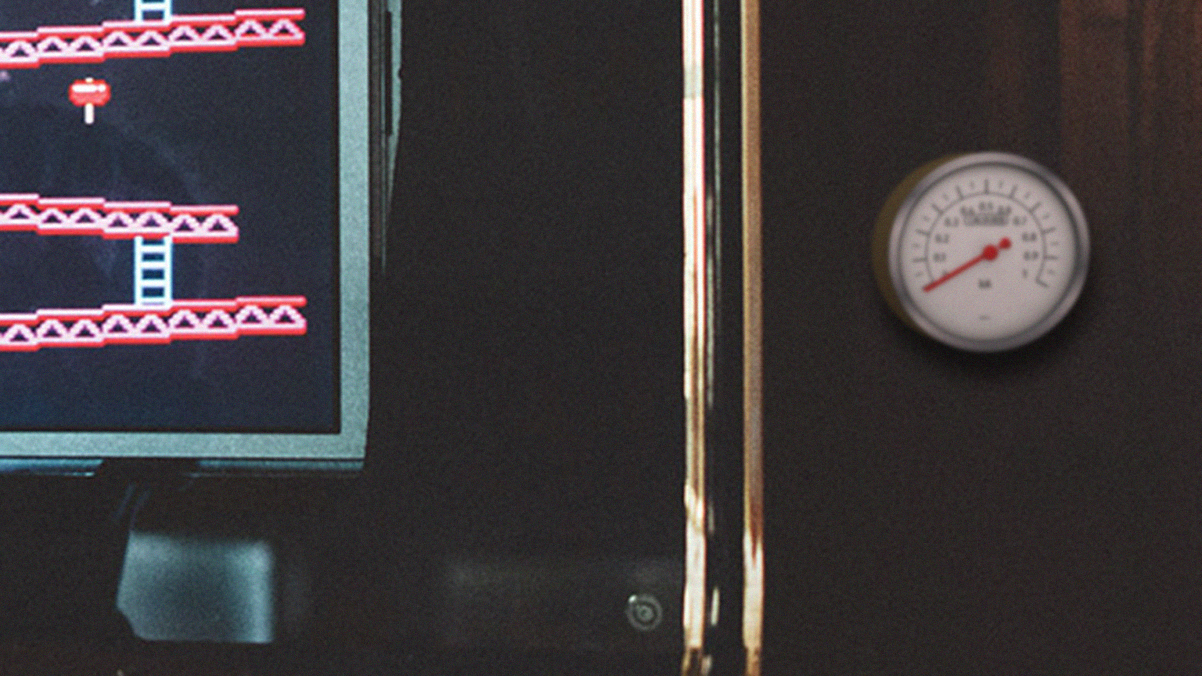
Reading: **0** kA
